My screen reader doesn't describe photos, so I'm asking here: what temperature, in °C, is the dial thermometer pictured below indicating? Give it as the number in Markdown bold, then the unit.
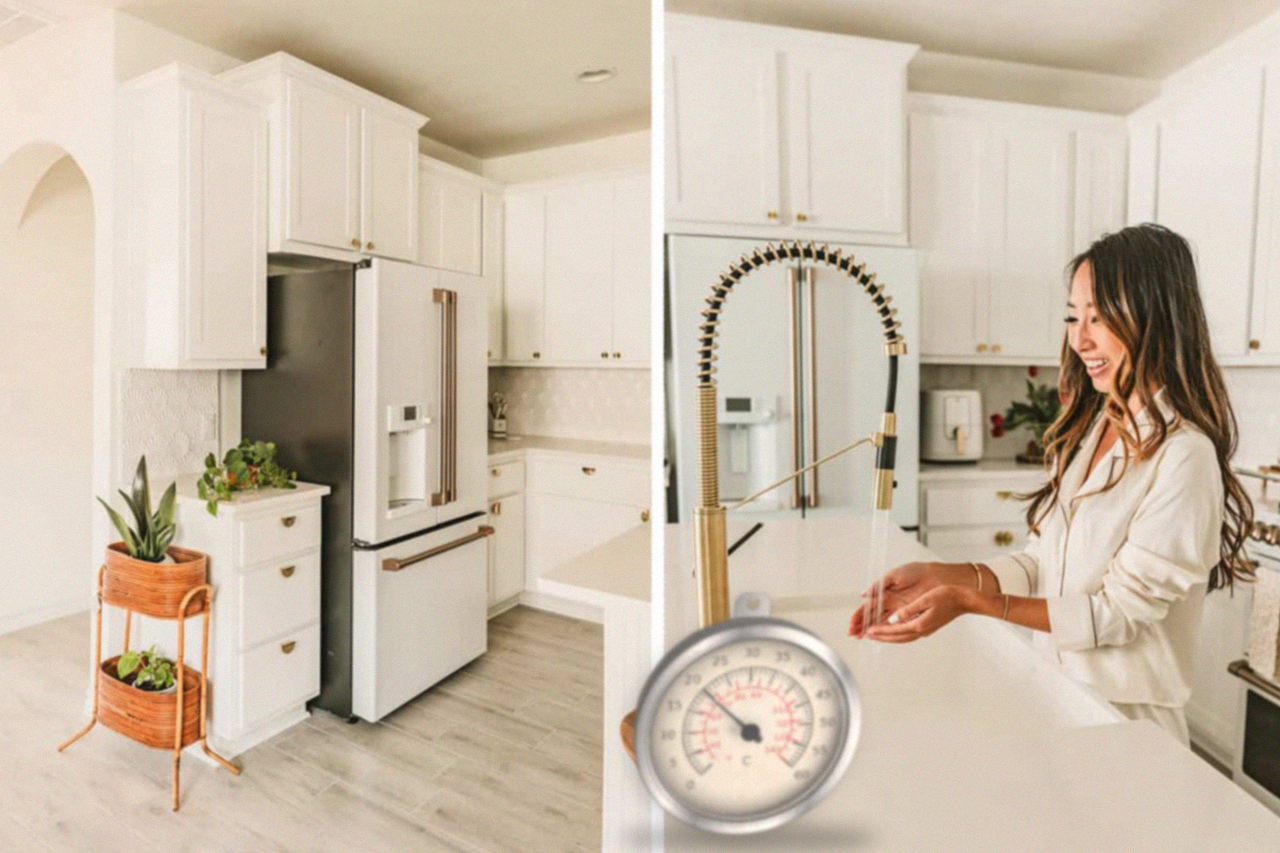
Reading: **20** °C
